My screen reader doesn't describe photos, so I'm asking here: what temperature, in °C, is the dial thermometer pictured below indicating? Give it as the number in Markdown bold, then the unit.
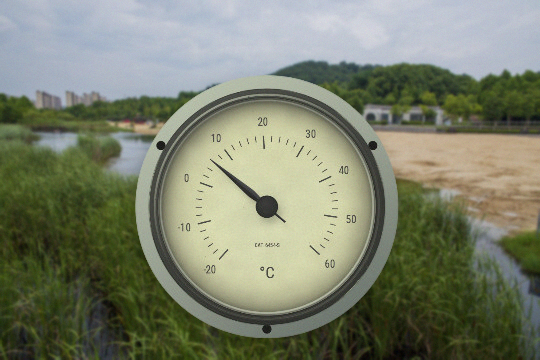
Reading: **6** °C
